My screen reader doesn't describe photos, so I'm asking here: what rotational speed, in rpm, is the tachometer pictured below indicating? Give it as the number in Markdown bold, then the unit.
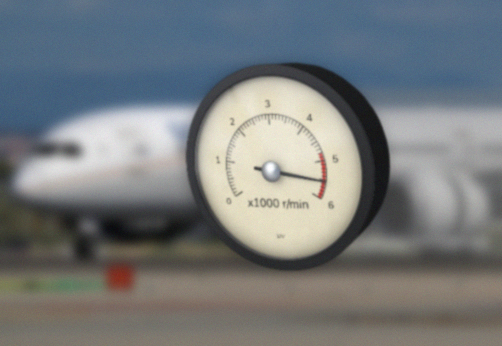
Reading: **5500** rpm
